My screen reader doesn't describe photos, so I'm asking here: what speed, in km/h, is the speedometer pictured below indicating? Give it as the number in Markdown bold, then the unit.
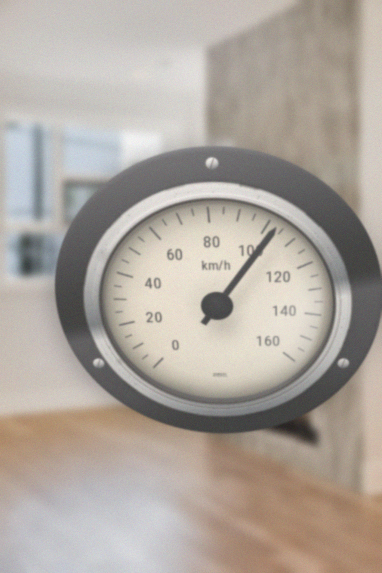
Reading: **102.5** km/h
